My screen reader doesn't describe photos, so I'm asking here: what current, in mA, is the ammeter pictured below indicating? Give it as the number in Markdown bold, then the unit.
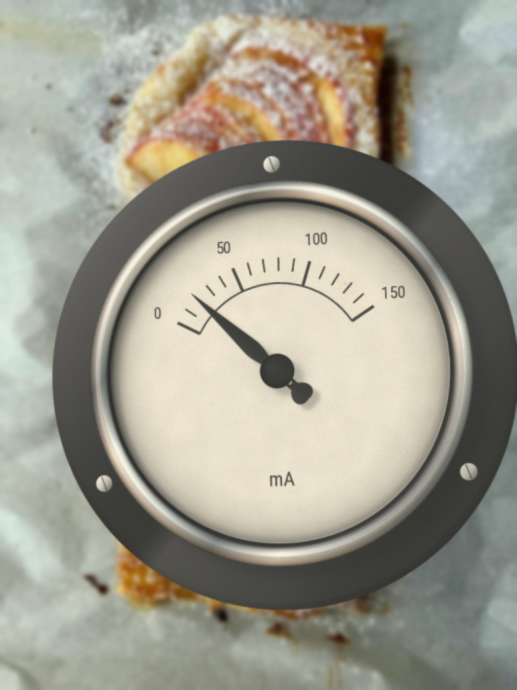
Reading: **20** mA
